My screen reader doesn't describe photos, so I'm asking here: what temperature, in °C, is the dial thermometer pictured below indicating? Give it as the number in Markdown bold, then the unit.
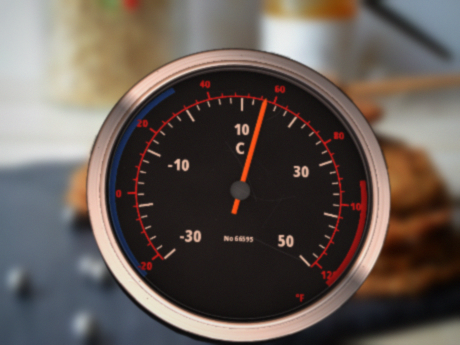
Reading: **14** °C
